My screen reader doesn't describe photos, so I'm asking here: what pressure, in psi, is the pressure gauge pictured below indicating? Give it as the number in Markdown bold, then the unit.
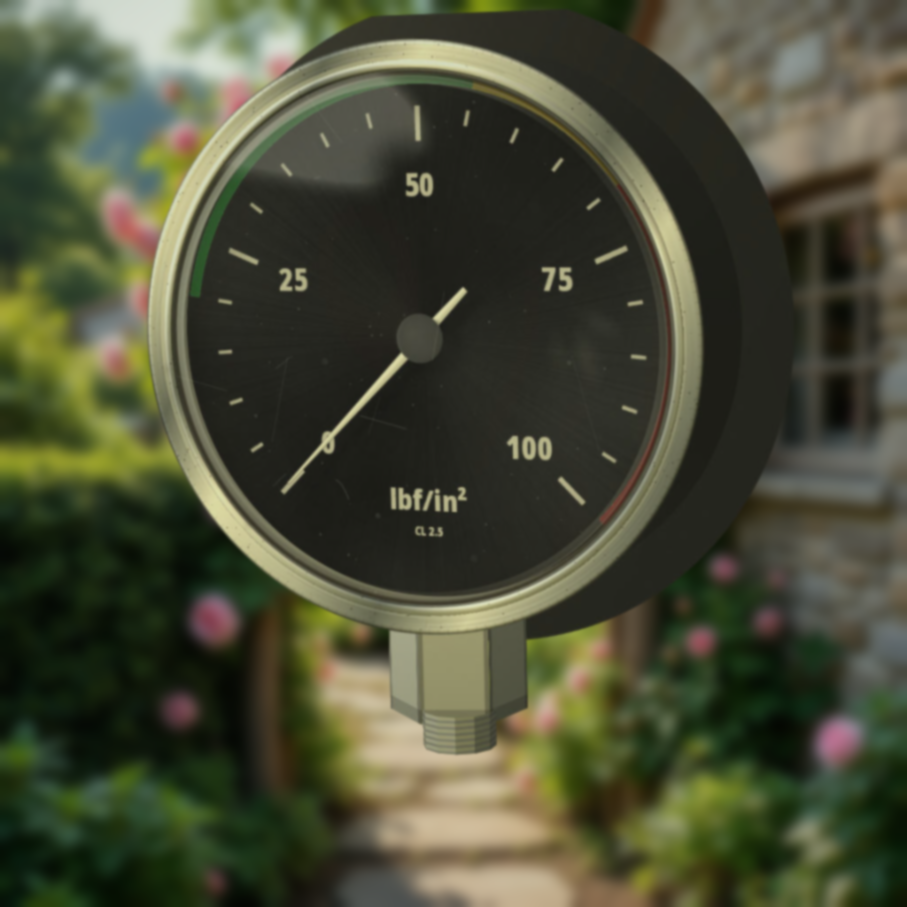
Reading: **0** psi
